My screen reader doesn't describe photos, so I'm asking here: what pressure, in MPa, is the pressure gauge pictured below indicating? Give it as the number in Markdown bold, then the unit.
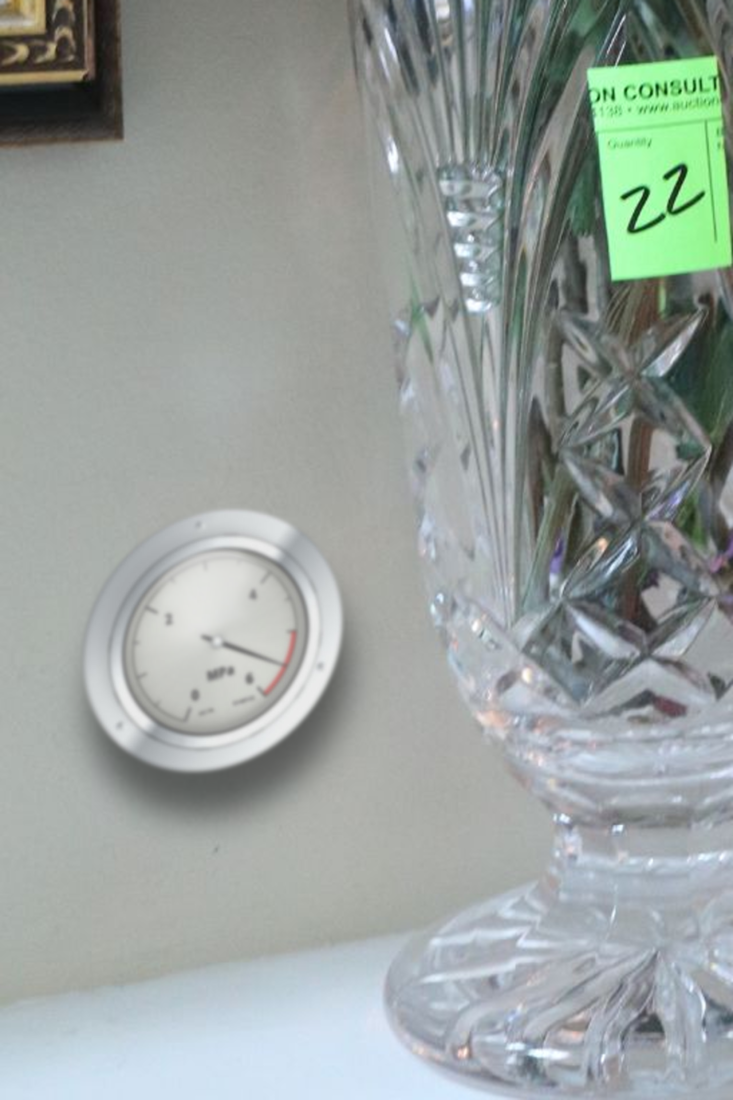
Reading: **5.5** MPa
